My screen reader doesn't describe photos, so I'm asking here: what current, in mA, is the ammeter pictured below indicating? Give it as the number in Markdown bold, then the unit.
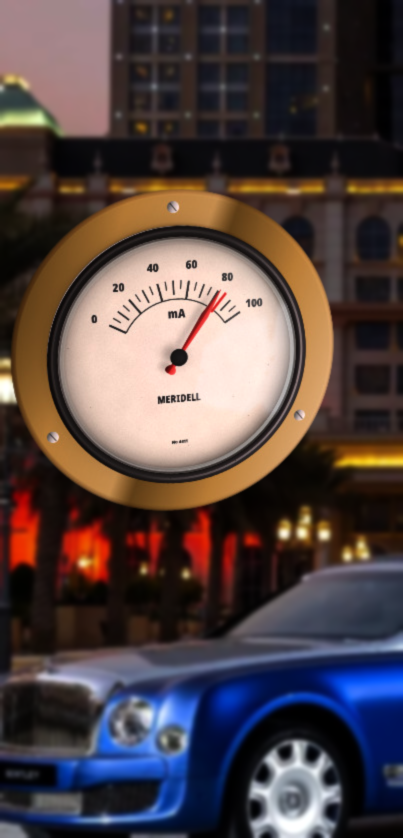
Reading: **80** mA
